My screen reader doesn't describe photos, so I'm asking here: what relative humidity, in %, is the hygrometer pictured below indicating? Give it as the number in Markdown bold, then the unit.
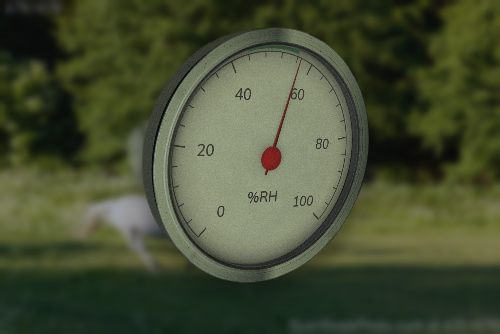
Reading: **56** %
